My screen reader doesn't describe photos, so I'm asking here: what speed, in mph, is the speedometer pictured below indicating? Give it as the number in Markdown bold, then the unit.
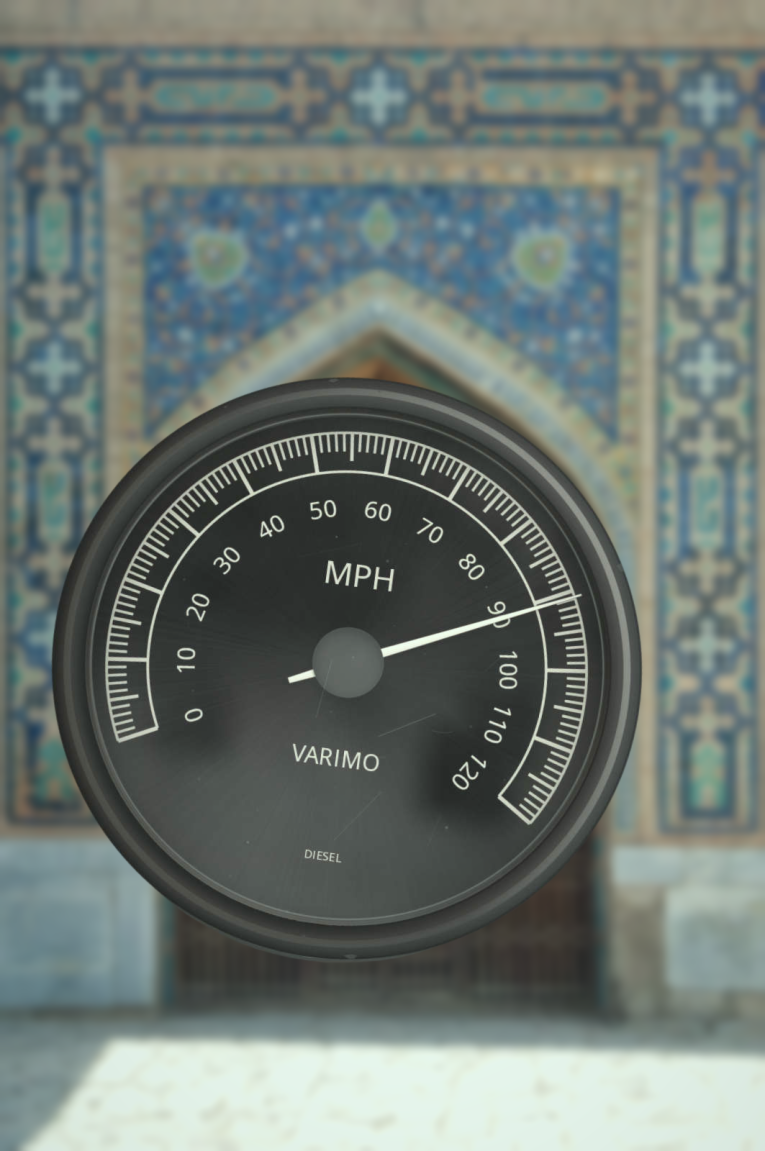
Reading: **91** mph
